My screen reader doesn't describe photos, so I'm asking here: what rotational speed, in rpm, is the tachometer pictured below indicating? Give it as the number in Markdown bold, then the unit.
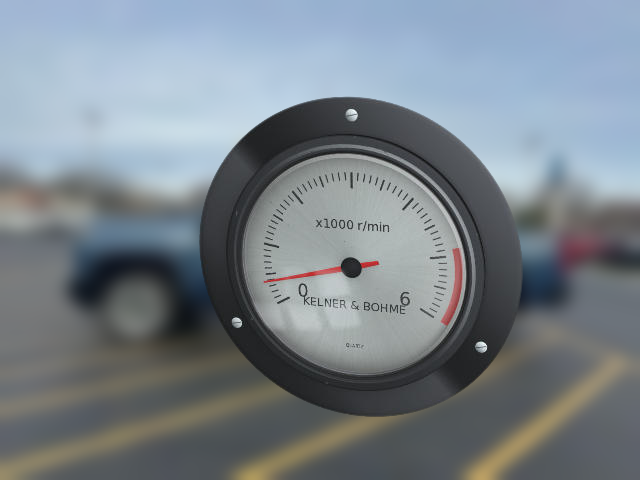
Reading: **400** rpm
